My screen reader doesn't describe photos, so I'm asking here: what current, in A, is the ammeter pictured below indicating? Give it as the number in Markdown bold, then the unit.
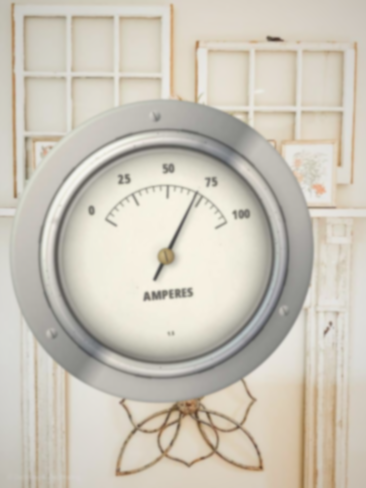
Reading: **70** A
